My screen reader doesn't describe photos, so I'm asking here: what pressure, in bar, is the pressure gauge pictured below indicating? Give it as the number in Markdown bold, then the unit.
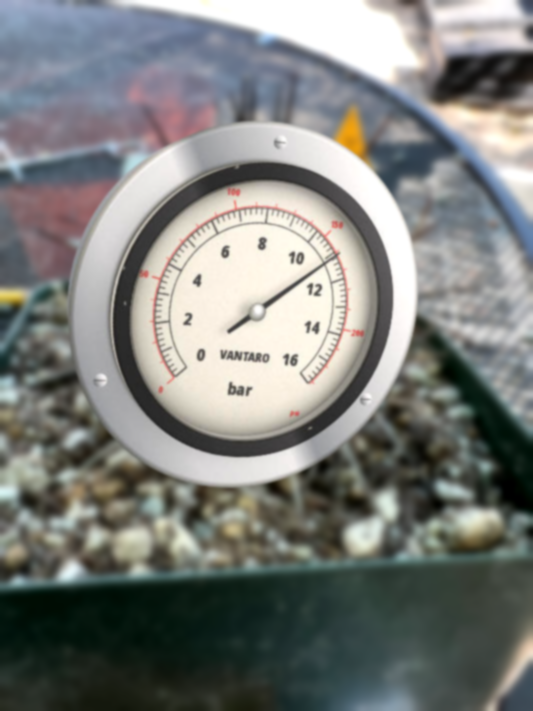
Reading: **11** bar
